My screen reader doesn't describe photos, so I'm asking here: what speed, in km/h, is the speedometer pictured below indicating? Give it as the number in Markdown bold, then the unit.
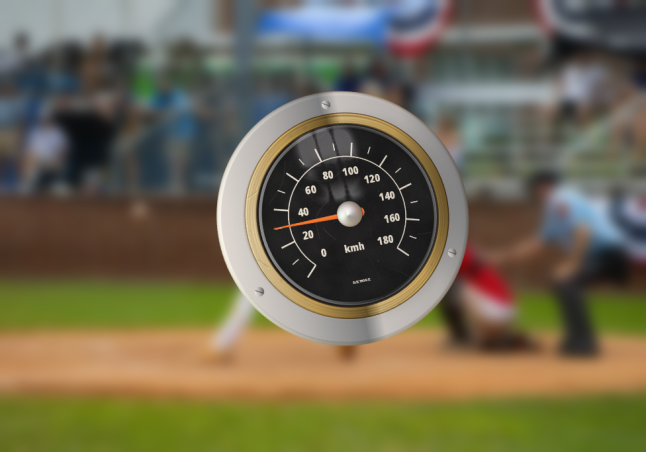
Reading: **30** km/h
